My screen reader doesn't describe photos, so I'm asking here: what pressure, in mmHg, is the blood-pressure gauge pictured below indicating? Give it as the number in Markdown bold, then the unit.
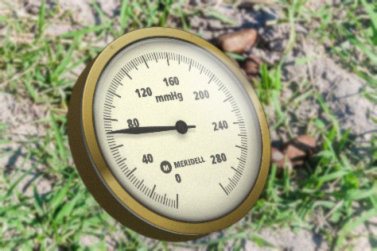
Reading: **70** mmHg
